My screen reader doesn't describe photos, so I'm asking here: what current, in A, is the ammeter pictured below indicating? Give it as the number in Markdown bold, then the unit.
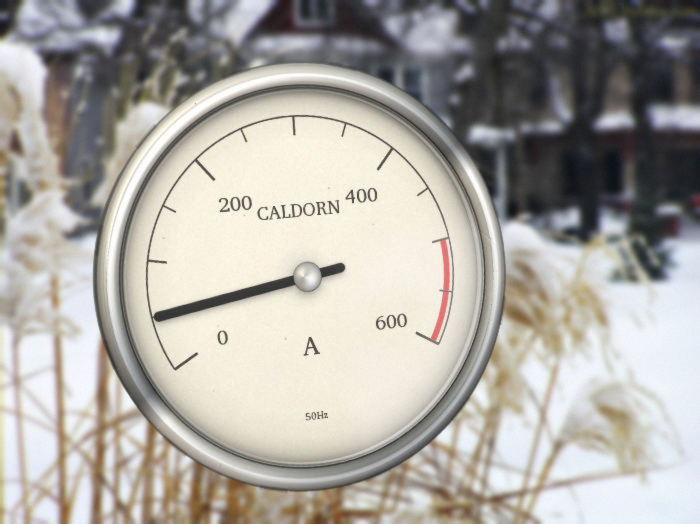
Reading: **50** A
